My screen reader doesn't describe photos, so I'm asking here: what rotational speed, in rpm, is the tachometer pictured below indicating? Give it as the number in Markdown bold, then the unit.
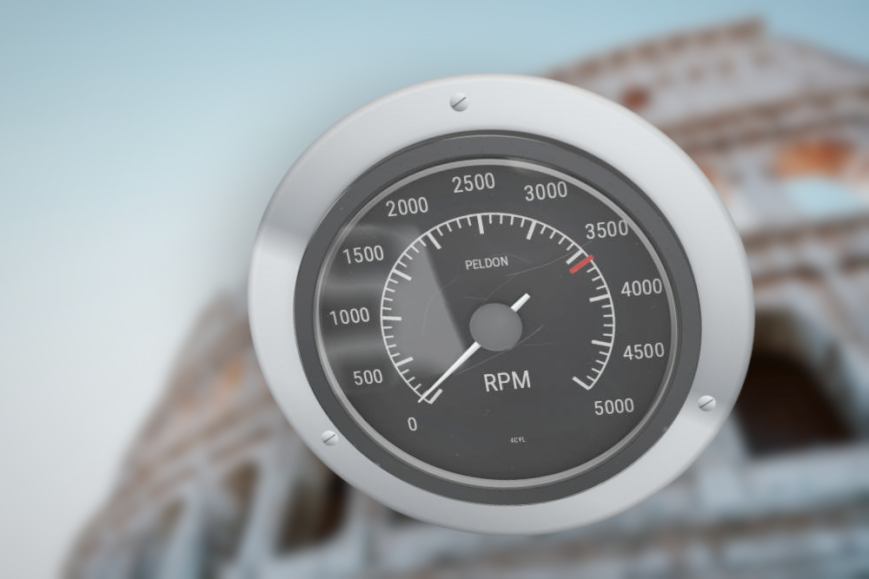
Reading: **100** rpm
